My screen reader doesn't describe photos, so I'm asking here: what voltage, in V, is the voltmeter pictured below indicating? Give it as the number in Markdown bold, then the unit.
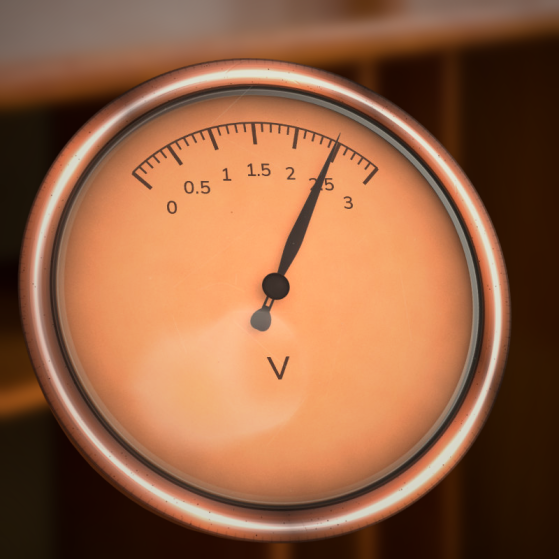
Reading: **2.45** V
